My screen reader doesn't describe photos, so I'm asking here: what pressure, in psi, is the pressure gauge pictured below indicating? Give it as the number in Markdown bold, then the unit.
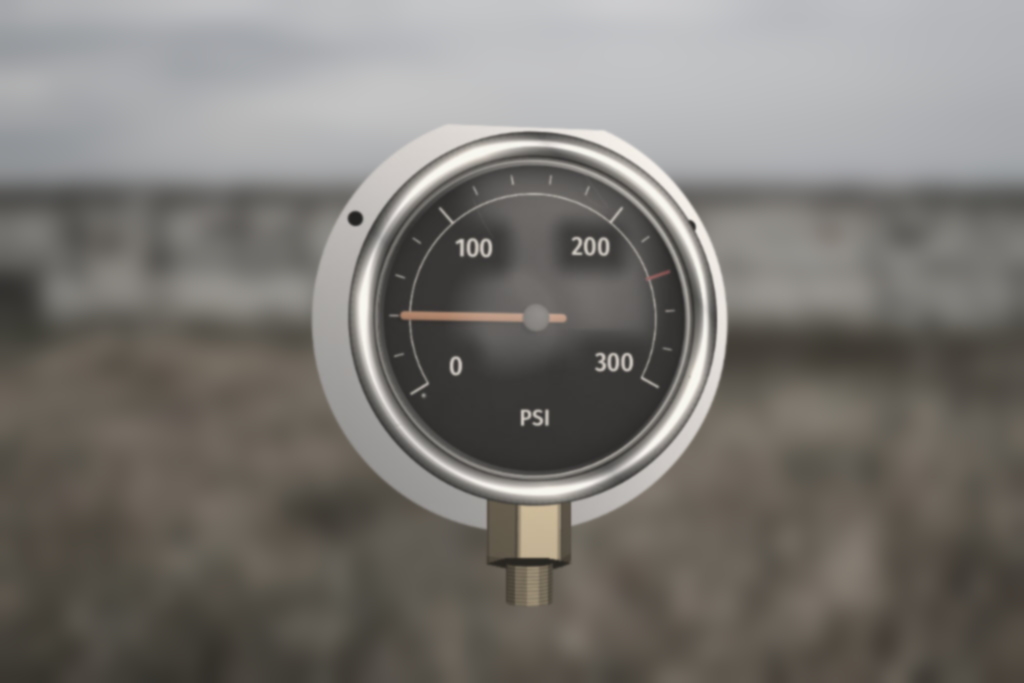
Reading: **40** psi
